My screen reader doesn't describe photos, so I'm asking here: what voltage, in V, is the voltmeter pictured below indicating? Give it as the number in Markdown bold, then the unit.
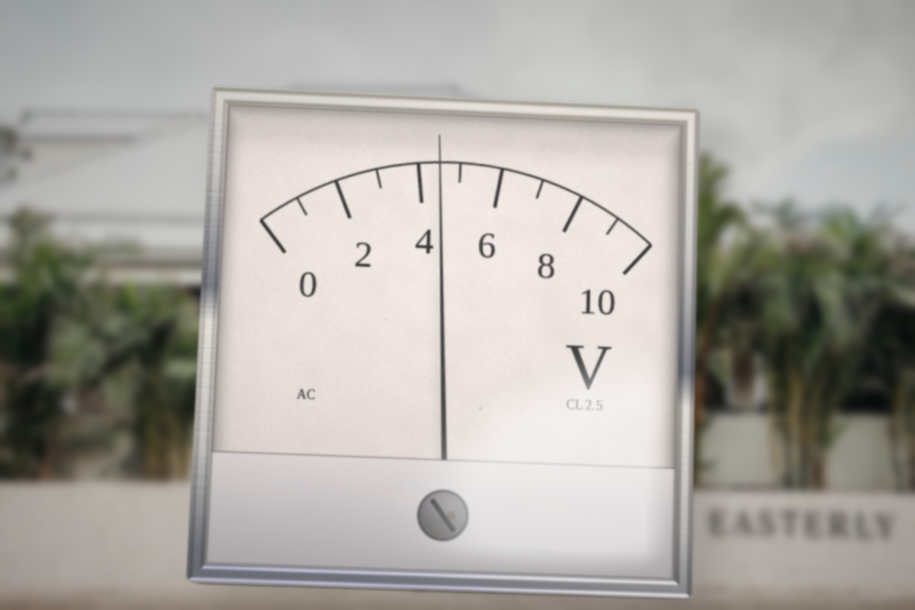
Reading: **4.5** V
